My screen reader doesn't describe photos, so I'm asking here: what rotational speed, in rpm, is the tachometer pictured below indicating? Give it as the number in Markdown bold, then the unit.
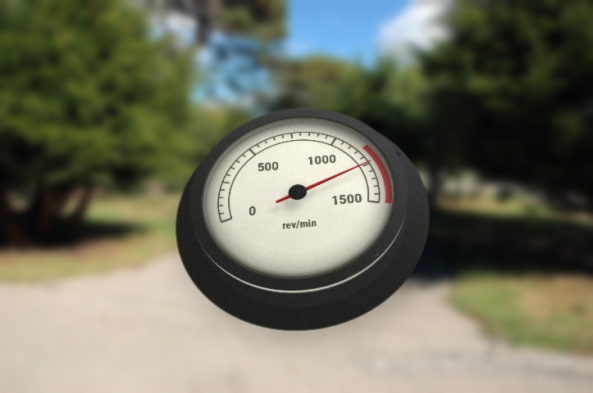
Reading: **1250** rpm
